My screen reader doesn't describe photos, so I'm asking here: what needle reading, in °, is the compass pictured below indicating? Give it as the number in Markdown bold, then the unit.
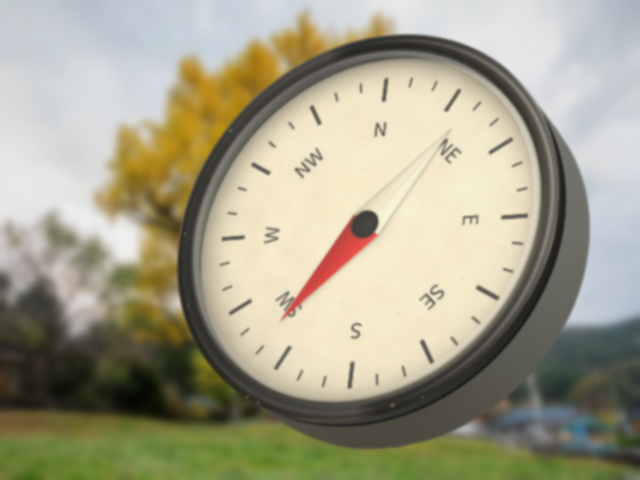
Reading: **220** °
